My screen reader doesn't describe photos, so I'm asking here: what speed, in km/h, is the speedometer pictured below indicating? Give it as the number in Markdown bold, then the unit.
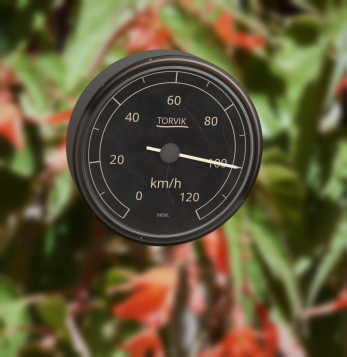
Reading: **100** km/h
